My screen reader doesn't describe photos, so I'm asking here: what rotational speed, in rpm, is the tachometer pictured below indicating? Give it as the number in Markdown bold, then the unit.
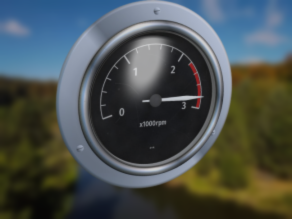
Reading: **2800** rpm
